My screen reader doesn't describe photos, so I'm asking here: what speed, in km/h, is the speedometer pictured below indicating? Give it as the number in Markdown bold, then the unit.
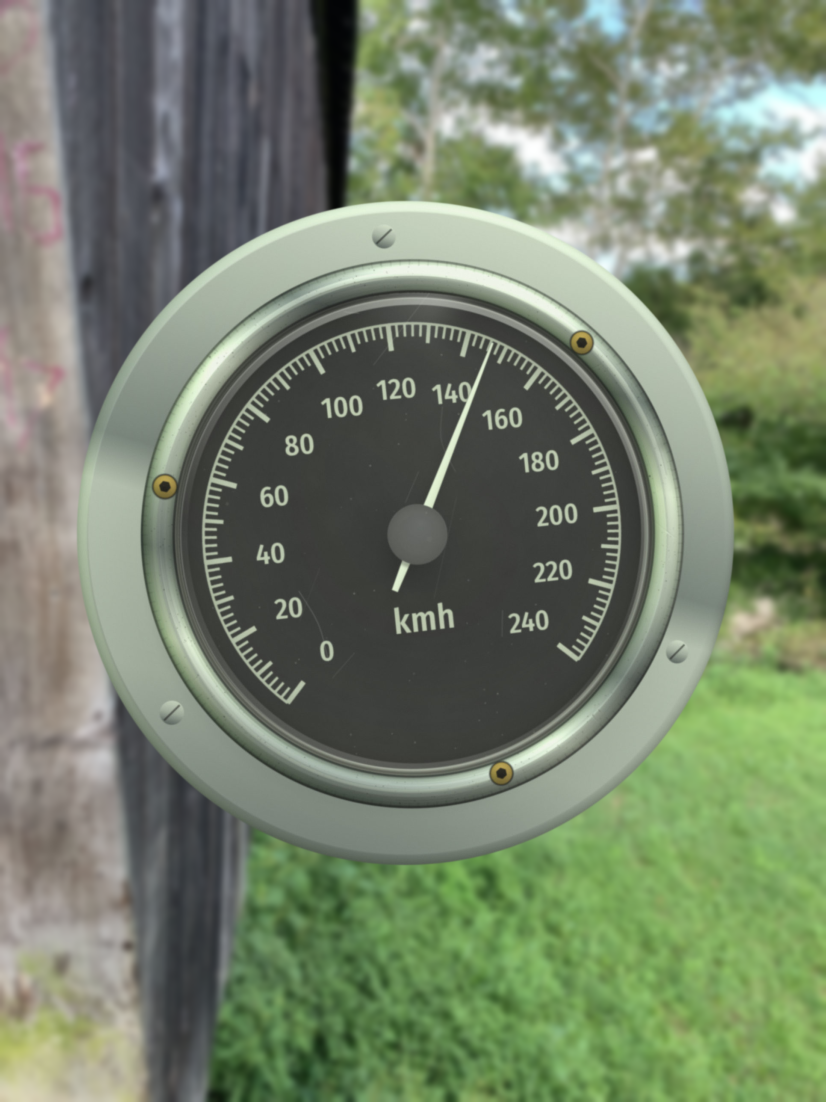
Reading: **146** km/h
